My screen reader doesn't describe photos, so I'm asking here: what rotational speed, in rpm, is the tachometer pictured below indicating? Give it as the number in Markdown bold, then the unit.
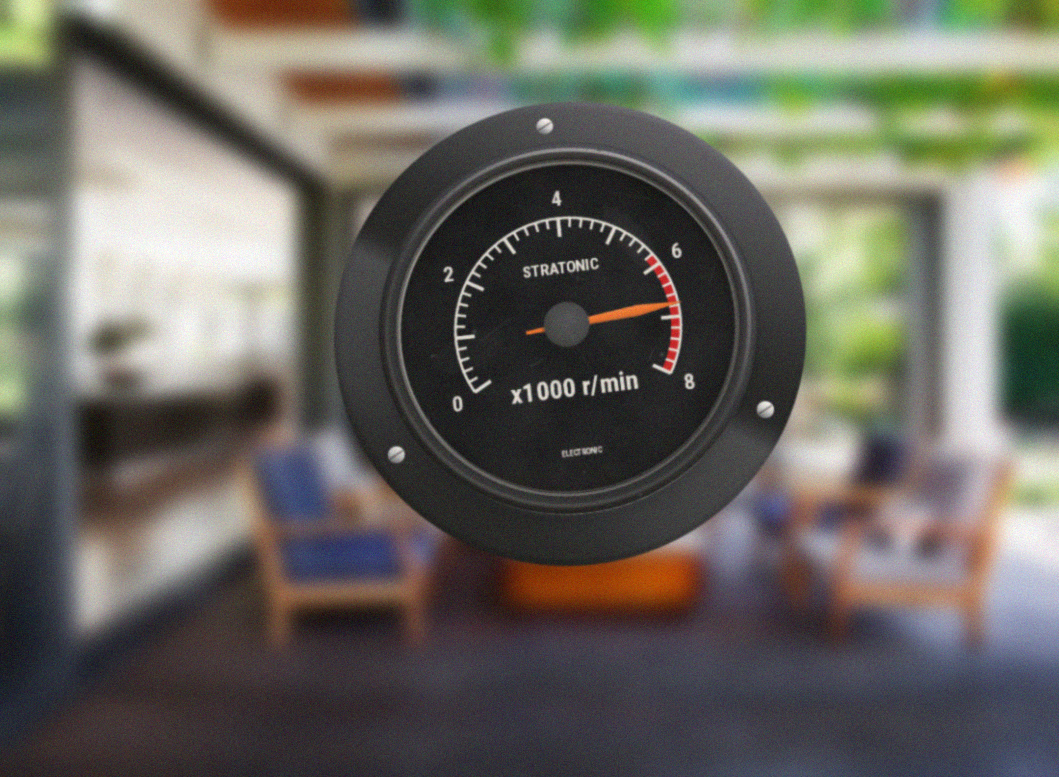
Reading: **6800** rpm
